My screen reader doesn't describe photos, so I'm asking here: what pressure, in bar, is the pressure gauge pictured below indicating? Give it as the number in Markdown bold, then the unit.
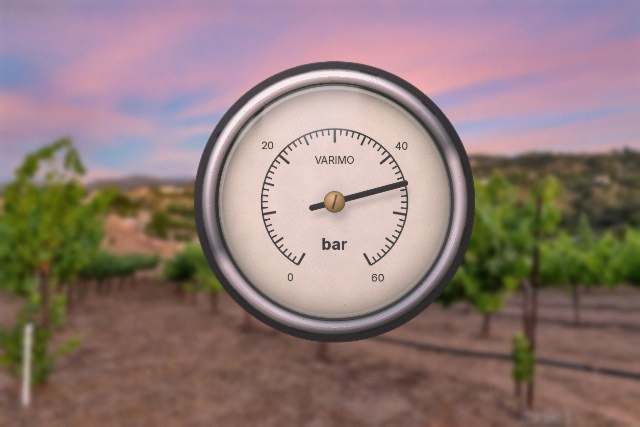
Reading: **45** bar
